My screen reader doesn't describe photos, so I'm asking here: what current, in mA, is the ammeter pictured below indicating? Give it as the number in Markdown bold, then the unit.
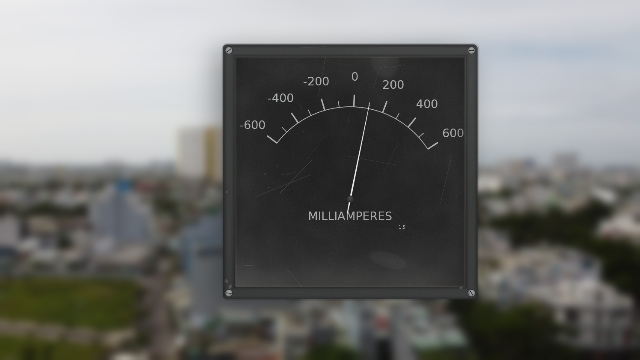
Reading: **100** mA
